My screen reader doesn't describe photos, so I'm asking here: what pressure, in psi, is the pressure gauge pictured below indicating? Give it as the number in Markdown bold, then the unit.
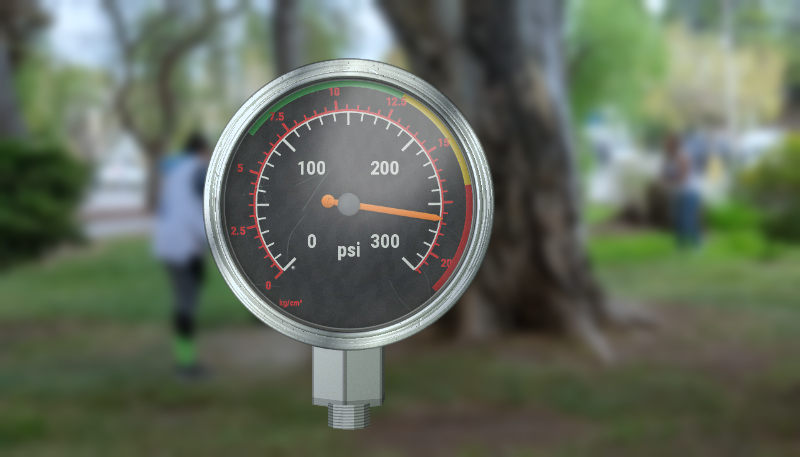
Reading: **260** psi
